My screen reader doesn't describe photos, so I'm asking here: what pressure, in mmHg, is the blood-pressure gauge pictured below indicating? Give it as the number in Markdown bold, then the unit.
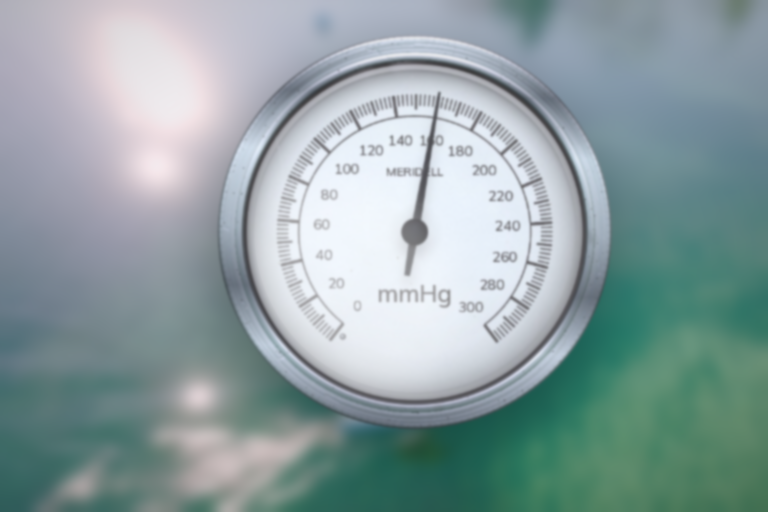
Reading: **160** mmHg
